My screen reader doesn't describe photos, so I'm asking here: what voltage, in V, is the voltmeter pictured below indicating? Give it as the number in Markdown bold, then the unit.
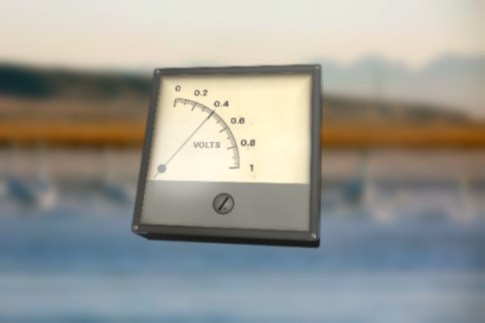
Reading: **0.4** V
